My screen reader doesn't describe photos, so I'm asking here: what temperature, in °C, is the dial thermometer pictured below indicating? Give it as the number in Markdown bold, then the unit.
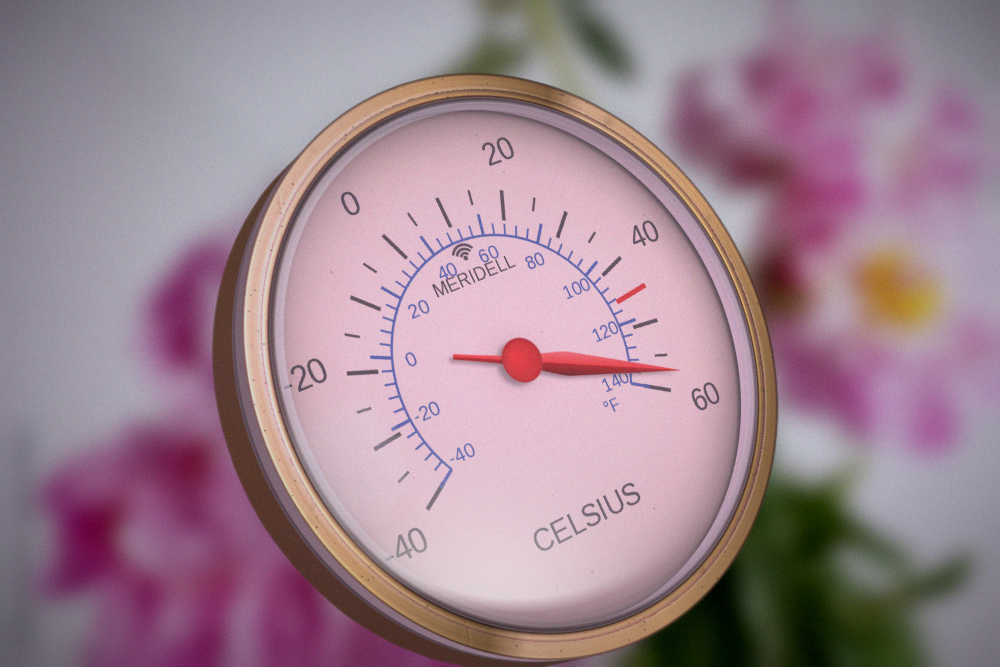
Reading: **57.5** °C
